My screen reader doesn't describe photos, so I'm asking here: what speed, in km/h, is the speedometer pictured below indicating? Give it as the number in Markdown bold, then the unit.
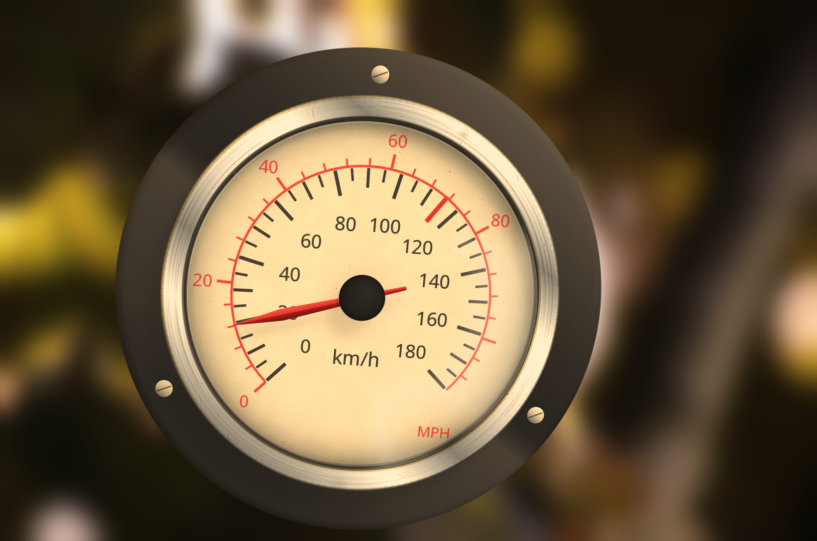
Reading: **20** km/h
